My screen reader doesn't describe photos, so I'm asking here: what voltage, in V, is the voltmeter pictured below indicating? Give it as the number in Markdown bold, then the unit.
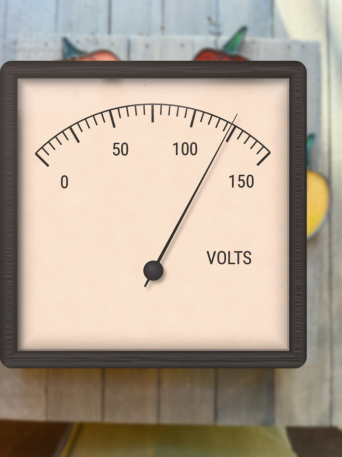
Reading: **122.5** V
